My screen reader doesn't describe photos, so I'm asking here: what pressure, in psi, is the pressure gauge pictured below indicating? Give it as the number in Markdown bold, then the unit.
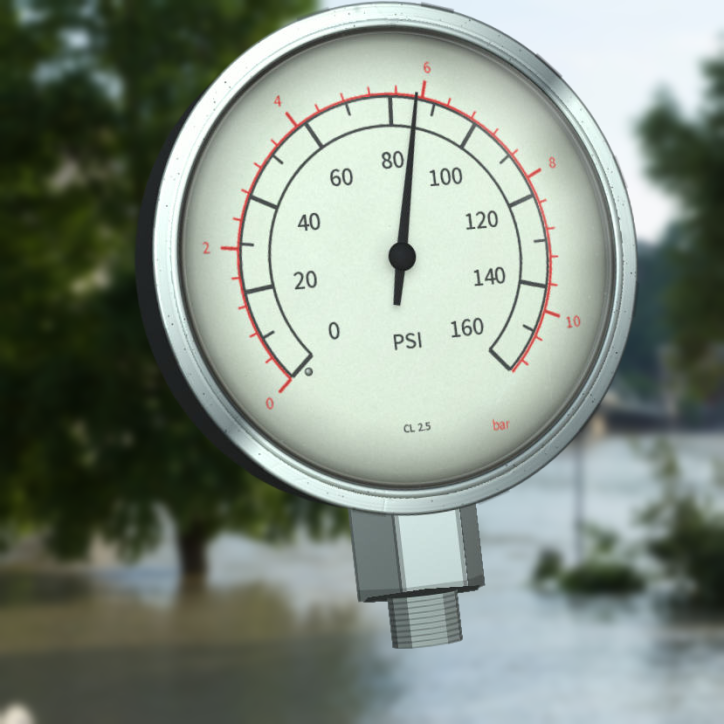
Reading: **85** psi
